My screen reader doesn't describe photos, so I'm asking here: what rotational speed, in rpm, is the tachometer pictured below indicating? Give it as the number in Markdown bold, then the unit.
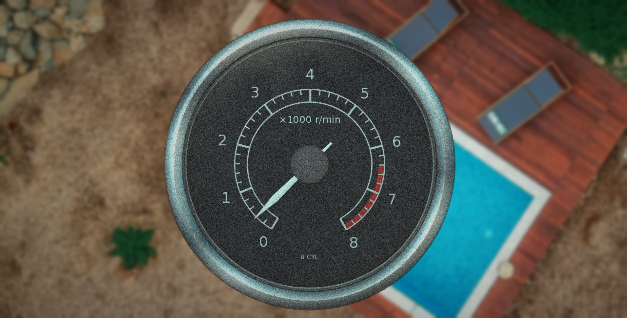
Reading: **400** rpm
